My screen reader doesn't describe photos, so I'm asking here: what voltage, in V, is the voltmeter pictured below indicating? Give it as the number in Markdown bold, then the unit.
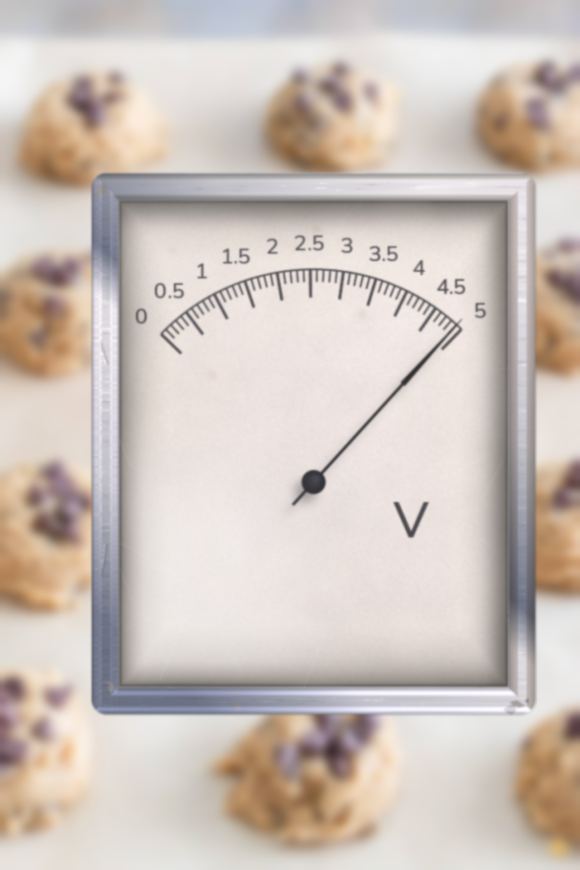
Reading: **4.9** V
